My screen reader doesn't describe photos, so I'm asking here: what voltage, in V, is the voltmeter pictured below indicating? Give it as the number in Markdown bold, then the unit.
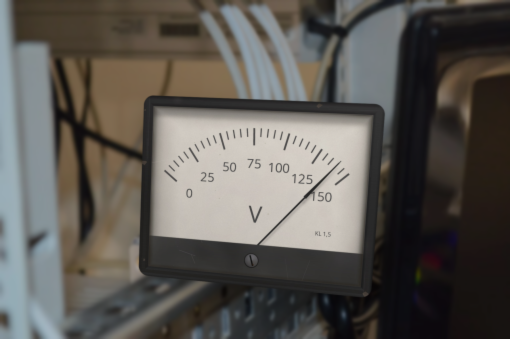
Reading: **140** V
